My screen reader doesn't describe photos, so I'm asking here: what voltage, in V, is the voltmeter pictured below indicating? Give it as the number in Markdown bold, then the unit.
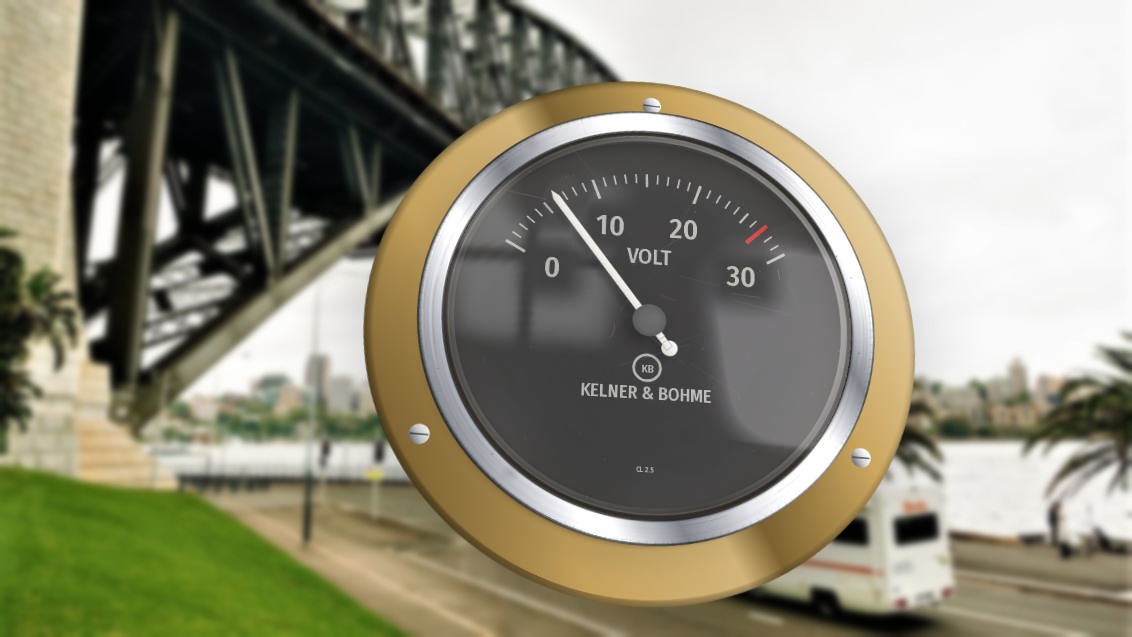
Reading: **6** V
